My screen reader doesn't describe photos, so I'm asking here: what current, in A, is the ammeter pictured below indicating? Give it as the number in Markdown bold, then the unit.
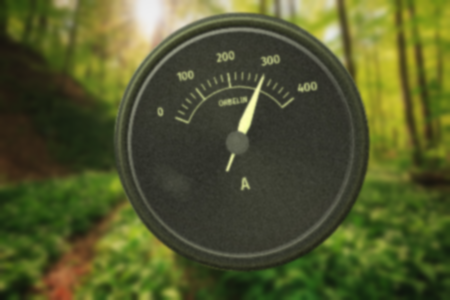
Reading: **300** A
